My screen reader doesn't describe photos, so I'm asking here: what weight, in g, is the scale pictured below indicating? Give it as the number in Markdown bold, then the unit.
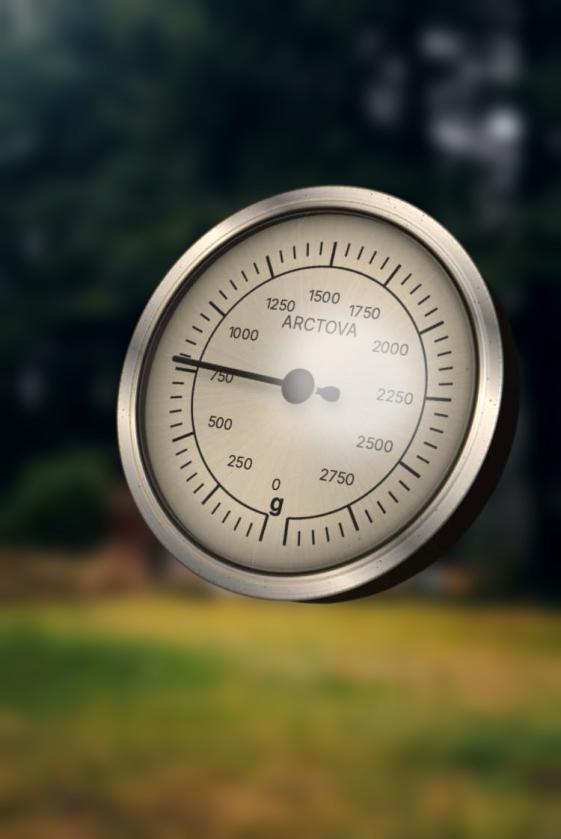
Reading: **775** g
